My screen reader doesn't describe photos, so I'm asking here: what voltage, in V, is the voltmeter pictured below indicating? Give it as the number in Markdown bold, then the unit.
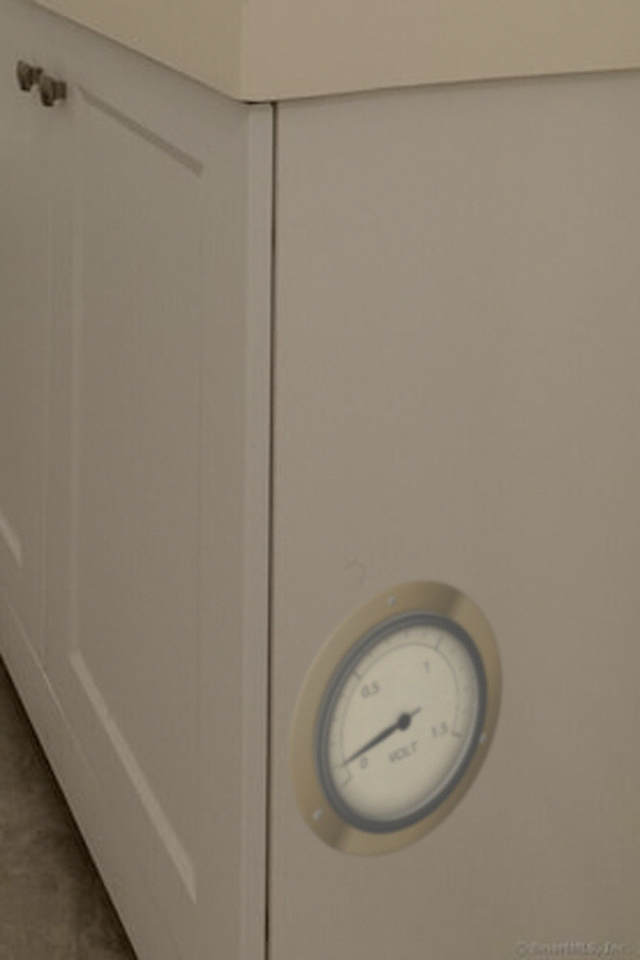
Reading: **0.1** V
